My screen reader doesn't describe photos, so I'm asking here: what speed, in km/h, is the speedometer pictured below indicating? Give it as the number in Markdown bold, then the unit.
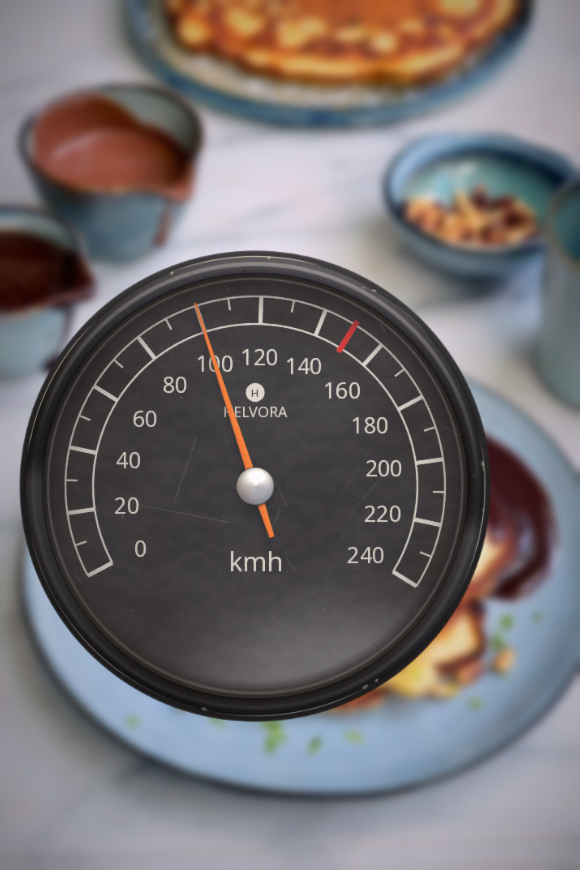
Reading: **100** km/h
